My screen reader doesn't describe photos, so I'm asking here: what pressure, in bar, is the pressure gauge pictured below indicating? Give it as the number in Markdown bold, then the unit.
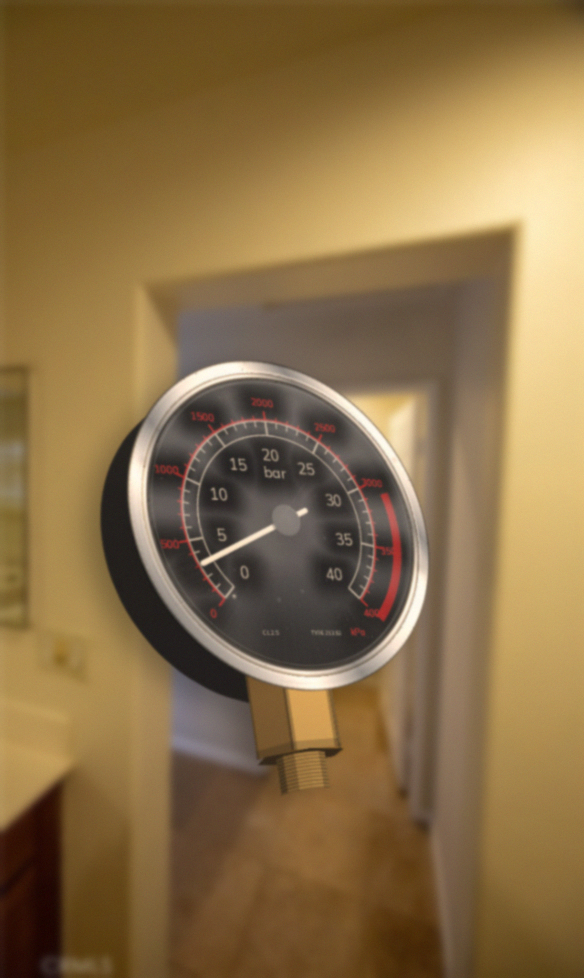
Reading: **3** bar
